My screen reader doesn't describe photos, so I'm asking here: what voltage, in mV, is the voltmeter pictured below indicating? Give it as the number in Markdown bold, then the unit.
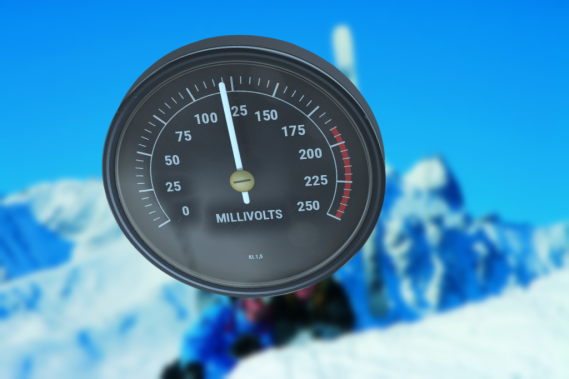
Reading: **120** mV
